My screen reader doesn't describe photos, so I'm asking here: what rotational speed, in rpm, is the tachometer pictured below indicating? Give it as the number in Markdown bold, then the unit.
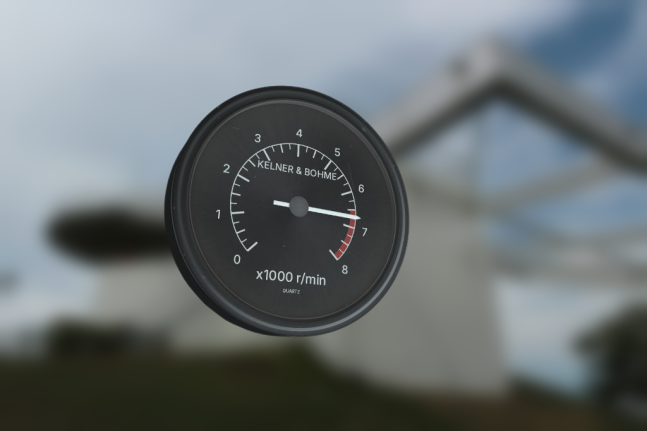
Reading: **6750** rpm
